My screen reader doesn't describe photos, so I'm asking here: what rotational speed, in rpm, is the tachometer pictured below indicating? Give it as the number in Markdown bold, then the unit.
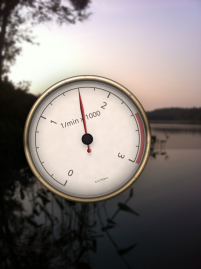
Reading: **1600** rpm
